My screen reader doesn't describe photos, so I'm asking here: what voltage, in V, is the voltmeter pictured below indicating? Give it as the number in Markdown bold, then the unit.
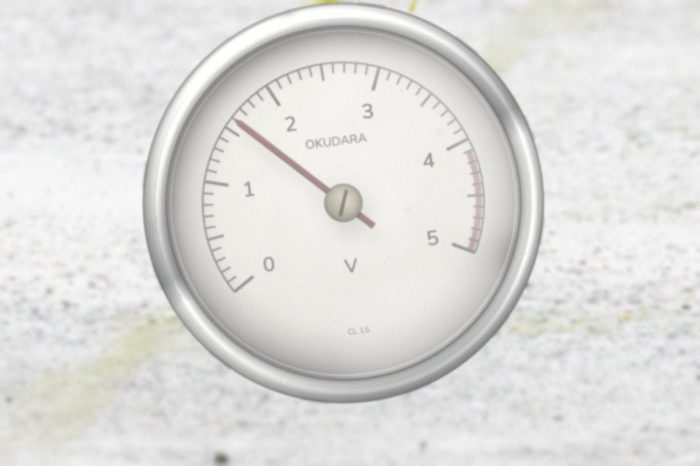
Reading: **1.6** V
